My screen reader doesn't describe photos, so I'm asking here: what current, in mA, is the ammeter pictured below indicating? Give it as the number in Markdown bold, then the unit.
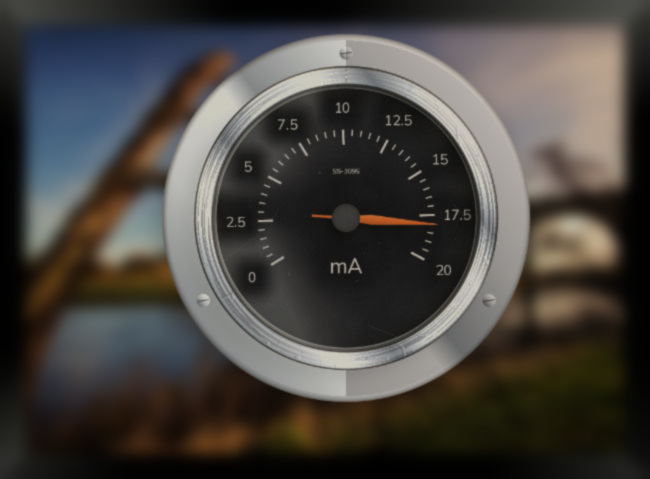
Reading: **18** mA
